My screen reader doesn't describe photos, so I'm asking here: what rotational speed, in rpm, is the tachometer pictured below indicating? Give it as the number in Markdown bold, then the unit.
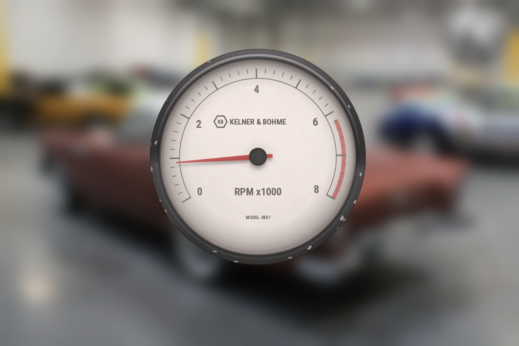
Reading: **900** rpm
